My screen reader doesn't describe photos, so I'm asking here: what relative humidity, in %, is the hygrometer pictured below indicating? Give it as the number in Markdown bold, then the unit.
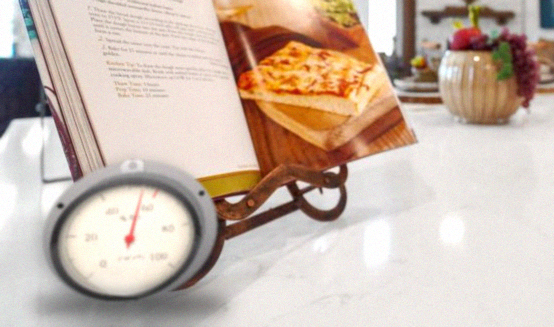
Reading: **55** %
